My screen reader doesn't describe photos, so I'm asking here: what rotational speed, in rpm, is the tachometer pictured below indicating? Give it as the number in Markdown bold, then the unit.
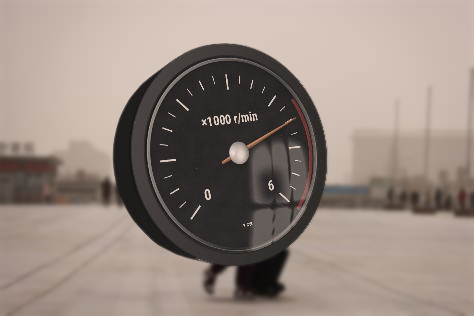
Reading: **4500** rpm
